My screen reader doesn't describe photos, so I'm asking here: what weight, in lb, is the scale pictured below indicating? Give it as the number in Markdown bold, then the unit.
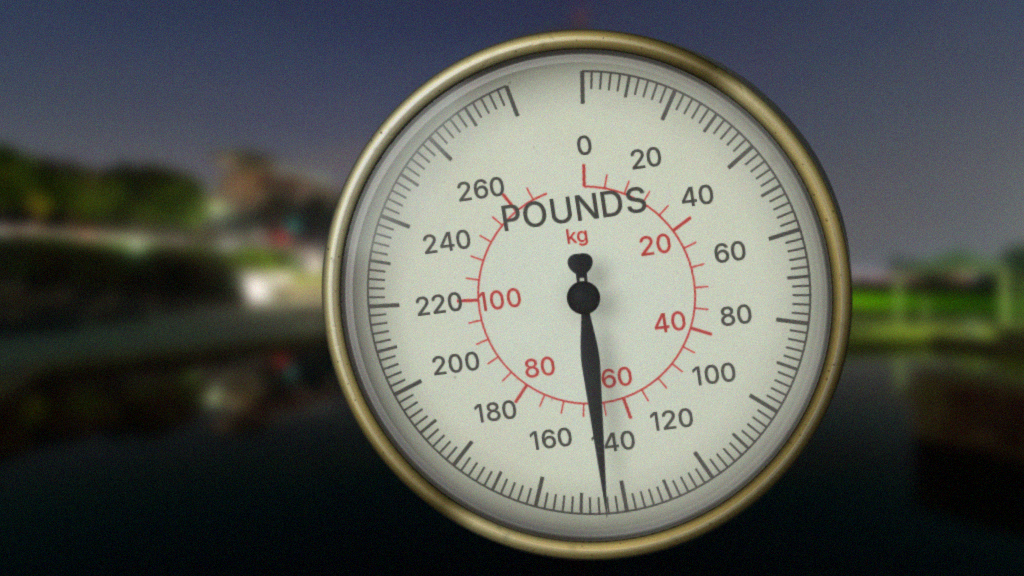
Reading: **144** lb
